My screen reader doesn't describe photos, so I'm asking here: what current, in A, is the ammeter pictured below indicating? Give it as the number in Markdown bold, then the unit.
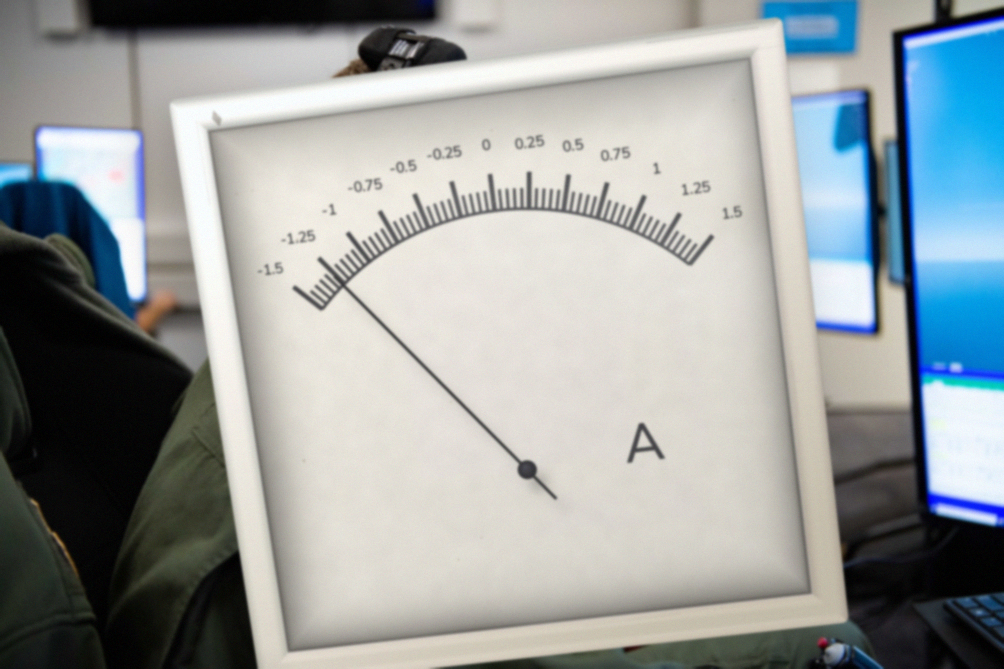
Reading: **-1.25** A
